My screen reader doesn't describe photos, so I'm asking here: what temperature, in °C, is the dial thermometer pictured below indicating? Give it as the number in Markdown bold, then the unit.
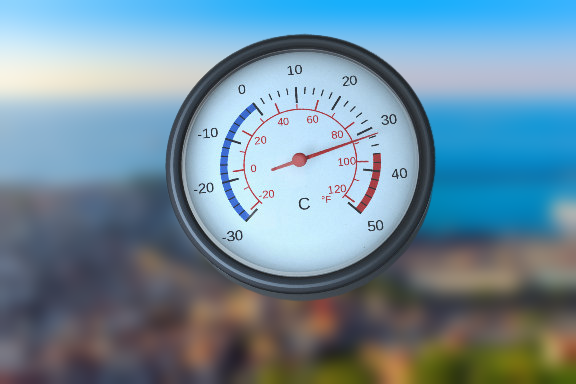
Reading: **32** °C
